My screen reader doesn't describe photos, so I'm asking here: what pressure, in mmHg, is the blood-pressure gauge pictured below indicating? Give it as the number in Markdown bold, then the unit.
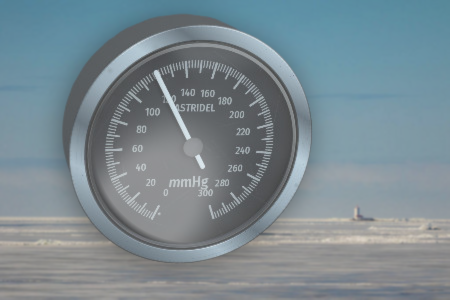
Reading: **120** mmHg
